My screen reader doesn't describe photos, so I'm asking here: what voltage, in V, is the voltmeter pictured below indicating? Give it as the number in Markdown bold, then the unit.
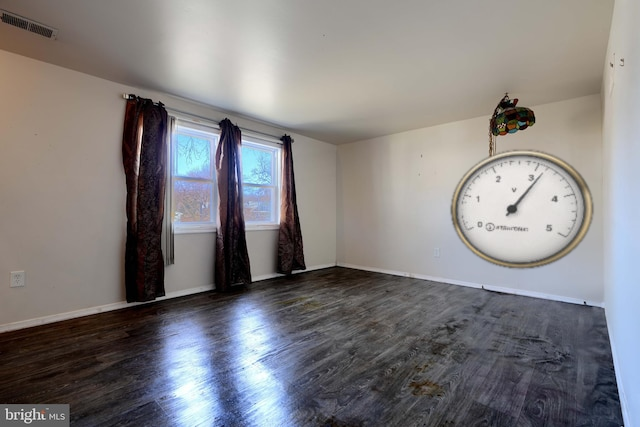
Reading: **3.2** V
